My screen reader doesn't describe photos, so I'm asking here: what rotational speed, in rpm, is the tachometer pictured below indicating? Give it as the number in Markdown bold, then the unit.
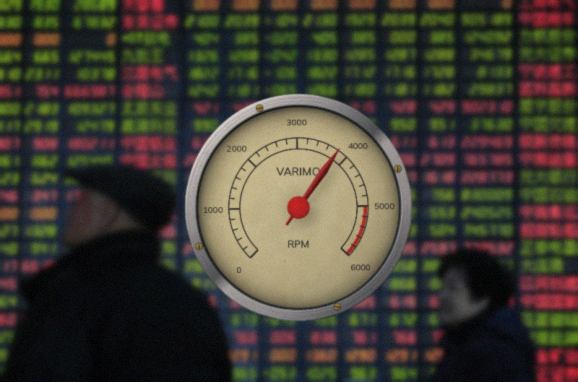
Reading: **3800** rpm
